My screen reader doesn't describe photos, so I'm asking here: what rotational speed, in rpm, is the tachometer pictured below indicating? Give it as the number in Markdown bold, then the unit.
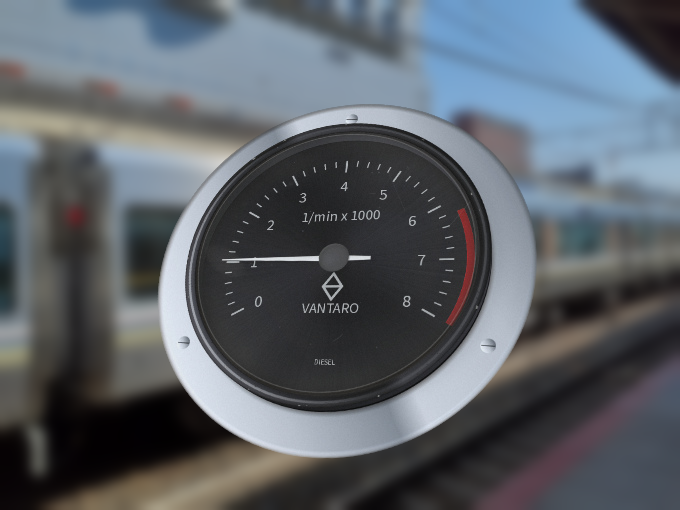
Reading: **1000** rpm
